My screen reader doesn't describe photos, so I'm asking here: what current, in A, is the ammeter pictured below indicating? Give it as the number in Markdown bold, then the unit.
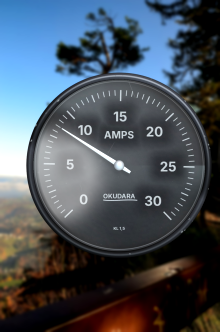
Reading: **8.5** A
